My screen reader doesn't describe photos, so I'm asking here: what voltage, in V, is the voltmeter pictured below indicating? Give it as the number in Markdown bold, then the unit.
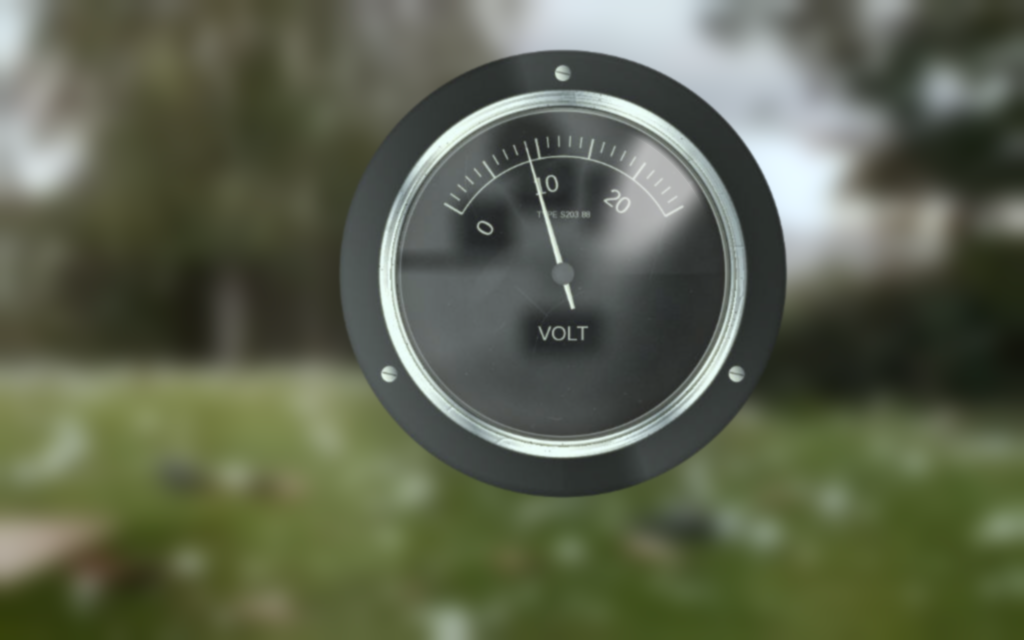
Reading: **9** V
